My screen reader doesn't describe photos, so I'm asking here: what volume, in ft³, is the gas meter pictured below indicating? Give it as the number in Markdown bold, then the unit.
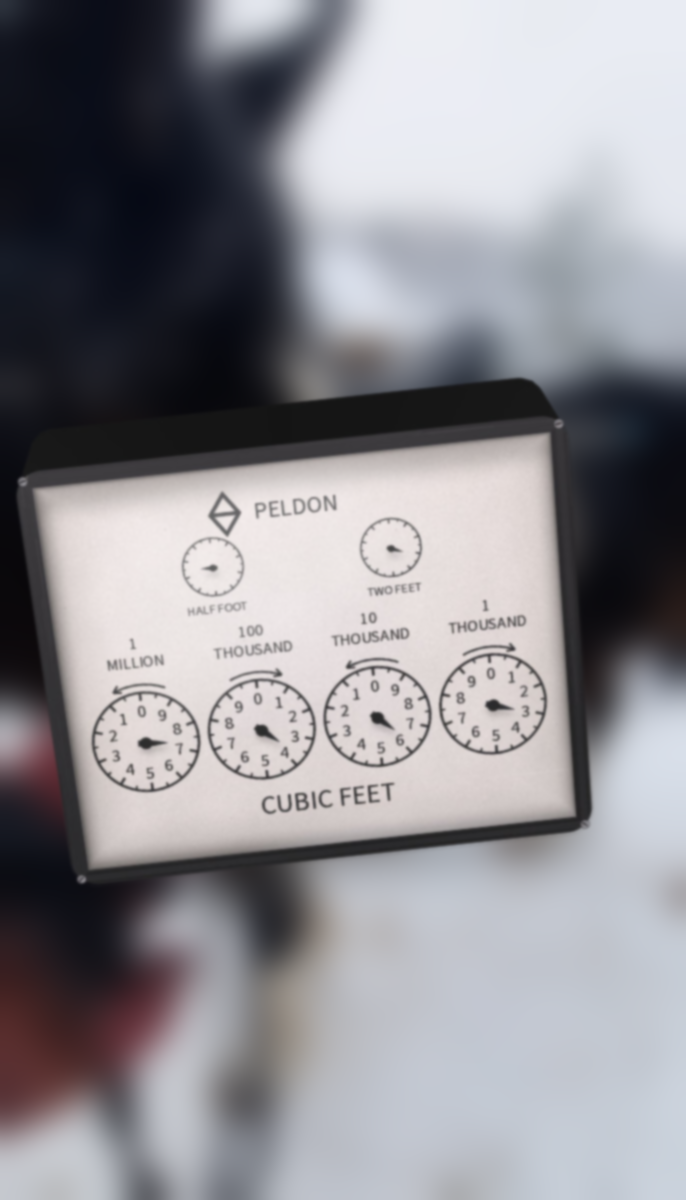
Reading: **736300** ft³
